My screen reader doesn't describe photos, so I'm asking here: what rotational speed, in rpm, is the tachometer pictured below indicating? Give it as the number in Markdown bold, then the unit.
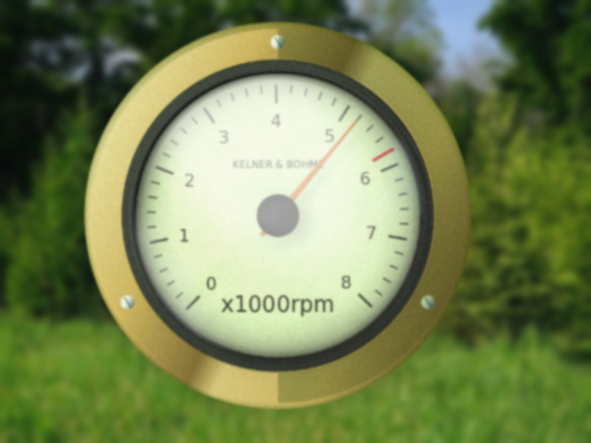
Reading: **5200** rpm
